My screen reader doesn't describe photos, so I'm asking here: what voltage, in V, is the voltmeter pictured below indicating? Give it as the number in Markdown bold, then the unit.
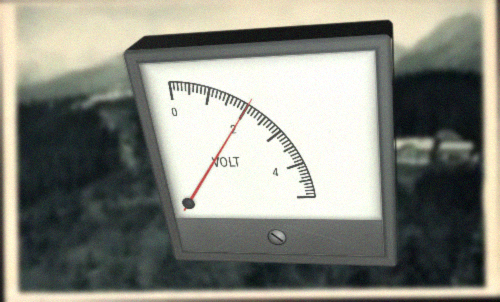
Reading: **2** V
